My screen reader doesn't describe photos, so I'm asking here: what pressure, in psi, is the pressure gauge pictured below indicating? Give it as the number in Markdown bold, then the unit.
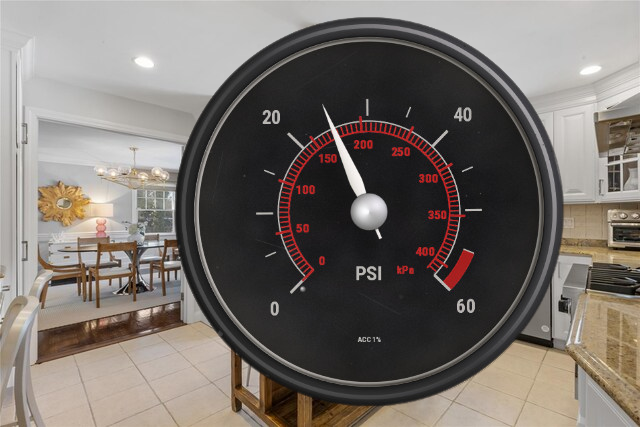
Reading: **25** psi
